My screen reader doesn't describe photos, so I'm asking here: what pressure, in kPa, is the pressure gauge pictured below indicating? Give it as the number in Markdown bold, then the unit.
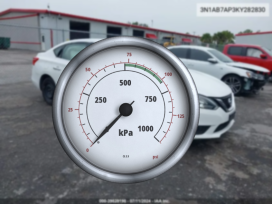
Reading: **0** kPa
